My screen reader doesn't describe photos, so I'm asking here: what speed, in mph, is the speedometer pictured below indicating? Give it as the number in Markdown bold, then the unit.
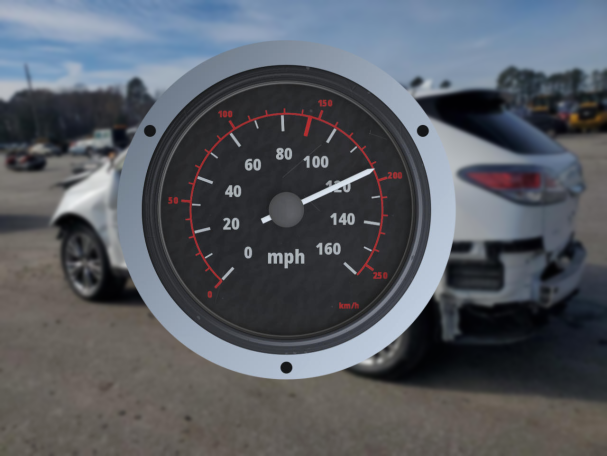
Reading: **120** mph
